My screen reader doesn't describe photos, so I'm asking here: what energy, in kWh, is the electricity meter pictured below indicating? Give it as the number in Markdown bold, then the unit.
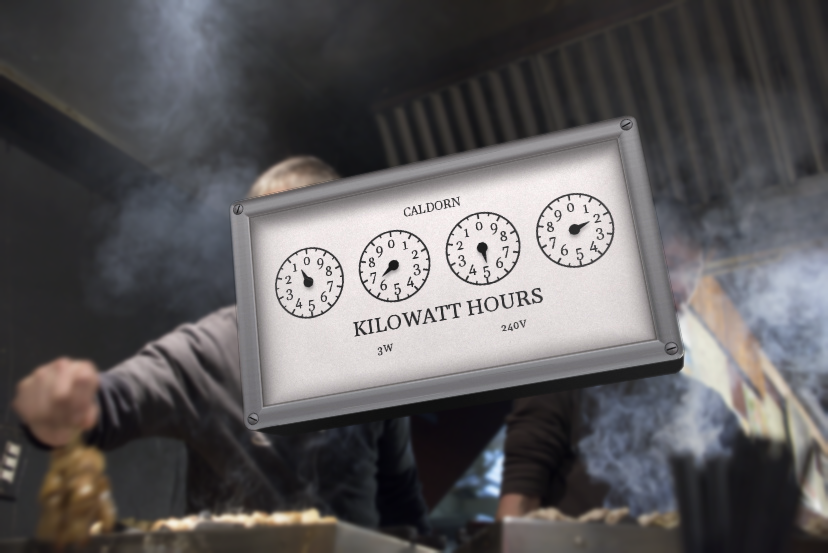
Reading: **652** kWh
